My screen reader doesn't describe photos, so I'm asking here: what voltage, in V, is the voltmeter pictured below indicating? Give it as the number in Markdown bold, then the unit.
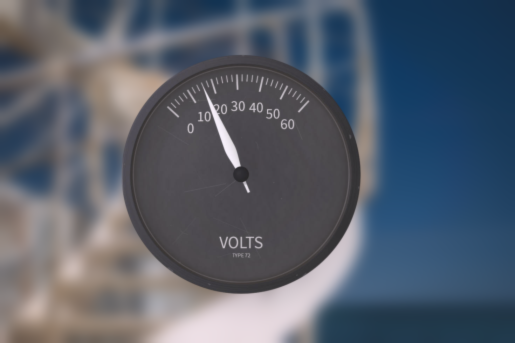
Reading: **16** V
